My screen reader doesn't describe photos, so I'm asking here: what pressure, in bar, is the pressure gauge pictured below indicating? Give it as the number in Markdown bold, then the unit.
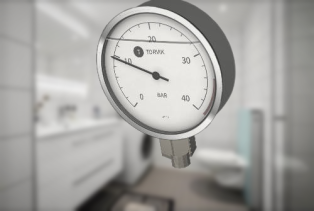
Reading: **10** bar
